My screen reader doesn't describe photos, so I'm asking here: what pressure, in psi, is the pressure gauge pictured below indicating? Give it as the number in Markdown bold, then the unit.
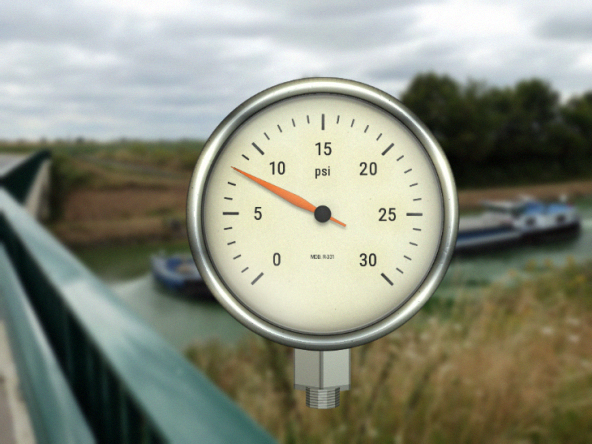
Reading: **8** psi
